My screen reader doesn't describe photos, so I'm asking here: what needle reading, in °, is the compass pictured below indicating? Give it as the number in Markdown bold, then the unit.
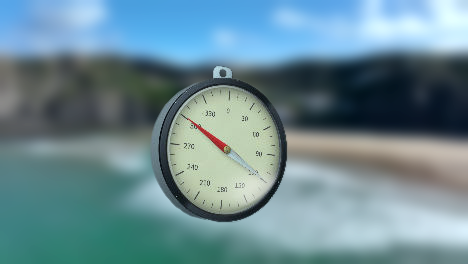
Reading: **300** °
